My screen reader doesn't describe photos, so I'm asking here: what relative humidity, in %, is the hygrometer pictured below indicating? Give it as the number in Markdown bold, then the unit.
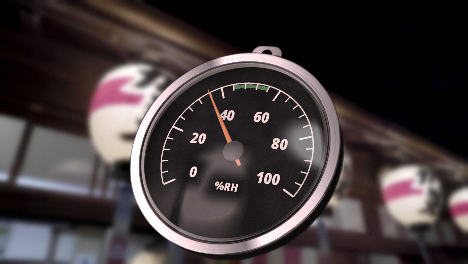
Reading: **36** %
